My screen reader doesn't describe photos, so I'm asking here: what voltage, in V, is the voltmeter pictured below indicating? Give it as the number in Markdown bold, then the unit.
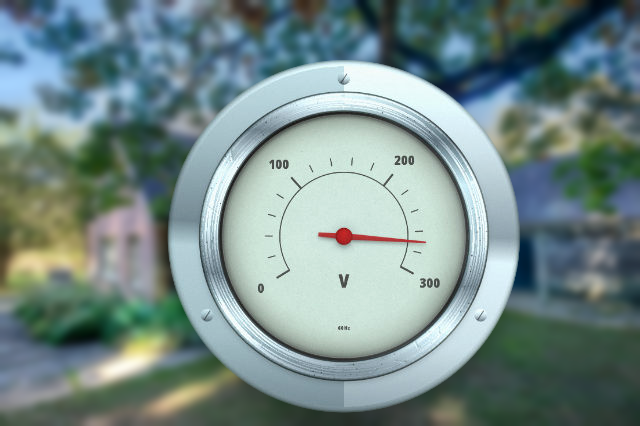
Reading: **270** V
